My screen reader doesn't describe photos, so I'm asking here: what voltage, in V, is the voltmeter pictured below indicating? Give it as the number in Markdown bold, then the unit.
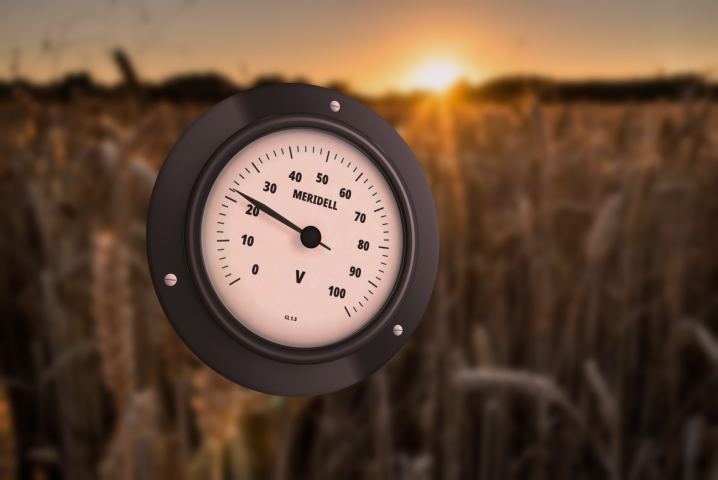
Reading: **22** V
